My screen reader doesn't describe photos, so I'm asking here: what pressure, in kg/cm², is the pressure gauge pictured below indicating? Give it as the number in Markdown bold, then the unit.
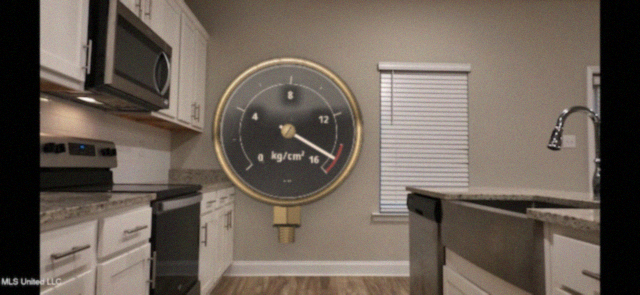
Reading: **15** kg/cm²
